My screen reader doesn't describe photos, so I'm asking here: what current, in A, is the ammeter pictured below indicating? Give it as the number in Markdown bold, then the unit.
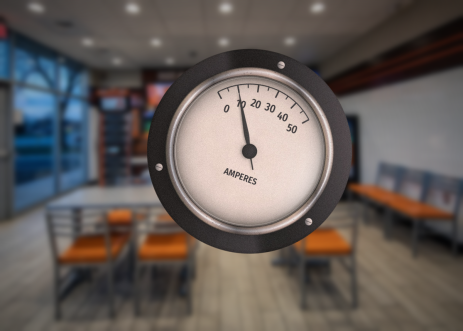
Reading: **10** A
